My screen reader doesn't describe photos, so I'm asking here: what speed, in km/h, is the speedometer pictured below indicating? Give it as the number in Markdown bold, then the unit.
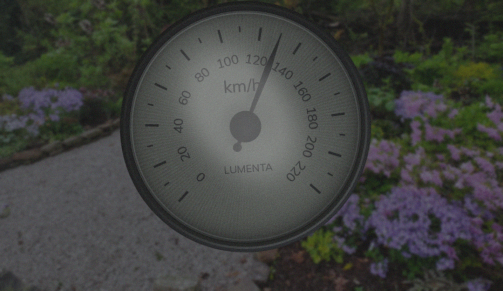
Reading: **130** km/h
